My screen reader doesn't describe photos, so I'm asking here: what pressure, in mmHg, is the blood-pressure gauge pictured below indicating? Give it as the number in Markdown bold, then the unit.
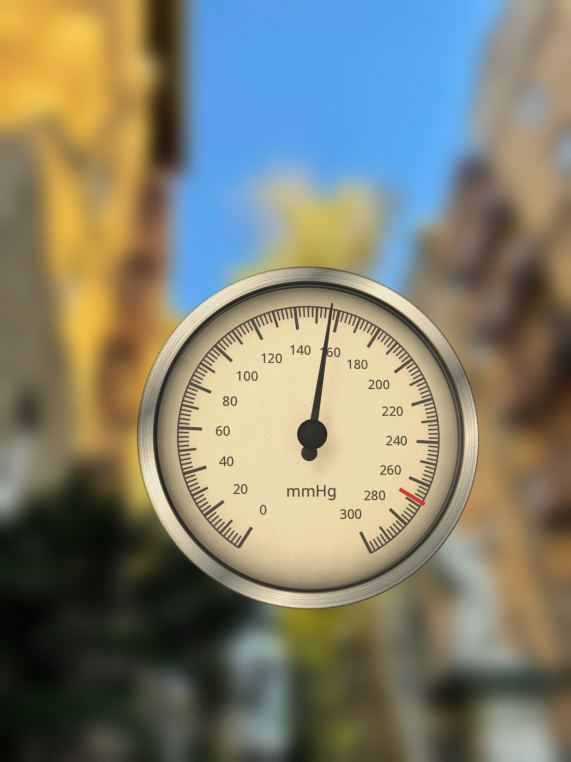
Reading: **156** mmHg
